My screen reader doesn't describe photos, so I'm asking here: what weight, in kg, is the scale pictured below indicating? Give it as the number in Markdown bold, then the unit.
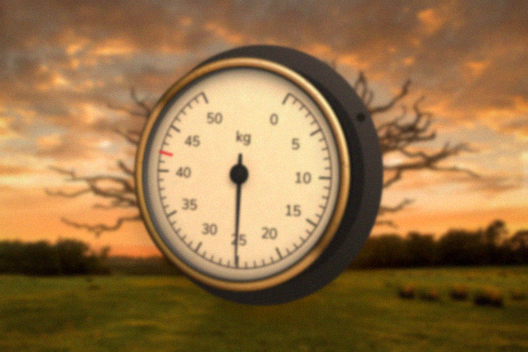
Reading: **25** kg
